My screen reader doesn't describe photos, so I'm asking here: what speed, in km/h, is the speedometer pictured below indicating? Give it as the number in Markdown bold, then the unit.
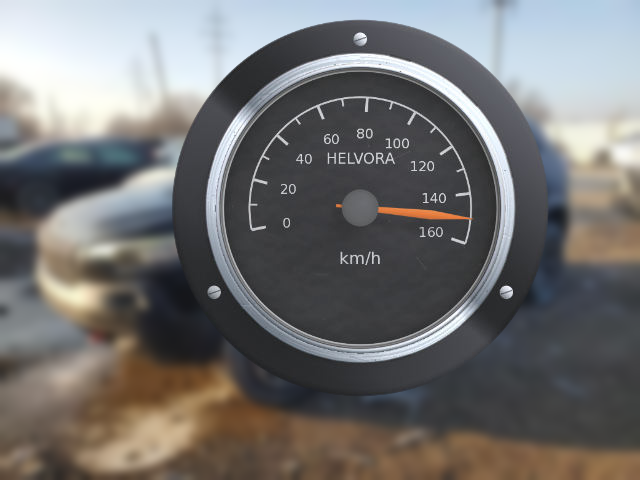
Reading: **150** km/h
